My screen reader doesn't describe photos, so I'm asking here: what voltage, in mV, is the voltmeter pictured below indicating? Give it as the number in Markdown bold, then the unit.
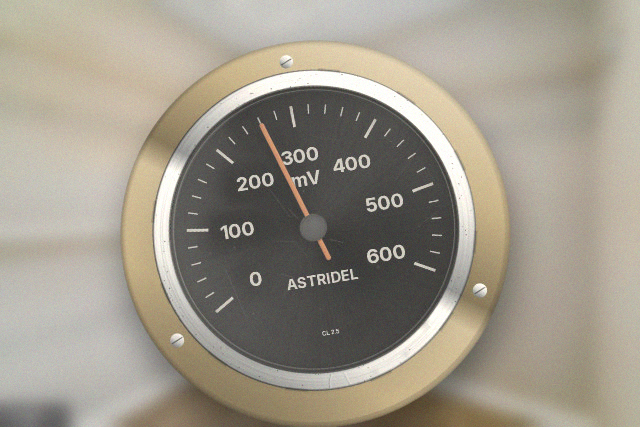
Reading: **260** mV
